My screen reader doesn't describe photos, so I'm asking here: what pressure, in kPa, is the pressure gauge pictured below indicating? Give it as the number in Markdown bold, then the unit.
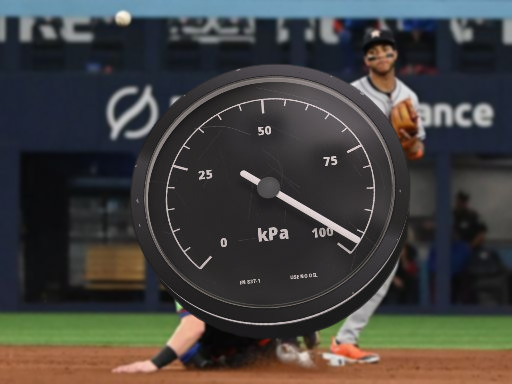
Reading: **97.5** kPa
